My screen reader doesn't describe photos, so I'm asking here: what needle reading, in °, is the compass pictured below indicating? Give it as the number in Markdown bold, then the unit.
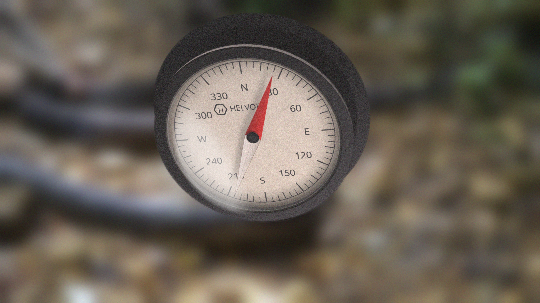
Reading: **25** °
